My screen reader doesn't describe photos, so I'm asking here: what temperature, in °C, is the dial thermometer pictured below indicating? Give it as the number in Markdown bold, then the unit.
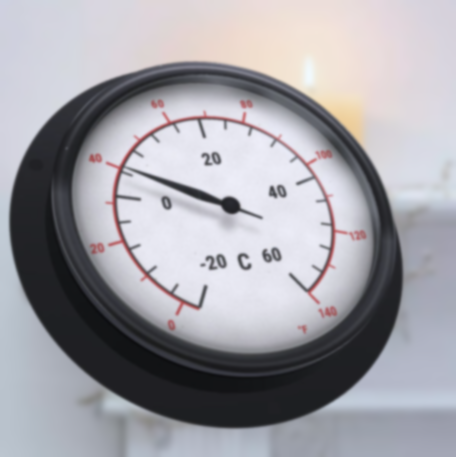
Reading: **4** °C
